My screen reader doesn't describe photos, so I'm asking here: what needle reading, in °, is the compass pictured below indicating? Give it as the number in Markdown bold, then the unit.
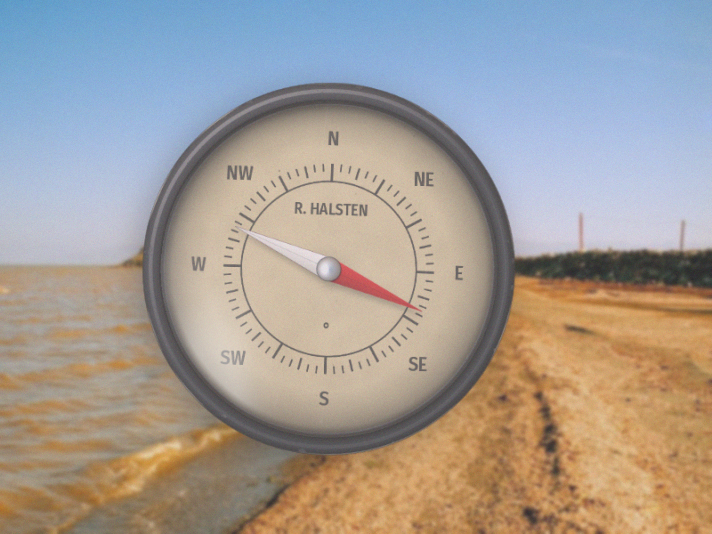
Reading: **112.5** °
